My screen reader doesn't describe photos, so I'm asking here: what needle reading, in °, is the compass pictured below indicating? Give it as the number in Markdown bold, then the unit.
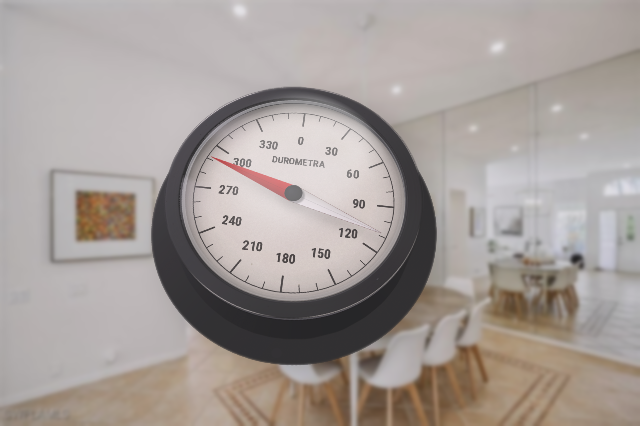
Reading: **290** °
